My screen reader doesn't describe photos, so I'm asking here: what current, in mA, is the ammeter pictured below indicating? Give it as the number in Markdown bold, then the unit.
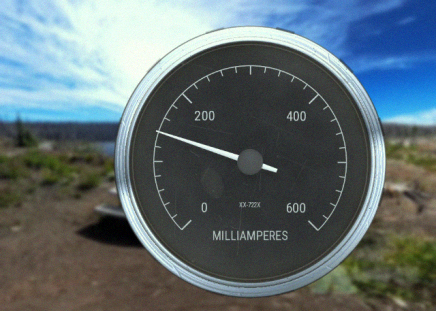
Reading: **140** mA
